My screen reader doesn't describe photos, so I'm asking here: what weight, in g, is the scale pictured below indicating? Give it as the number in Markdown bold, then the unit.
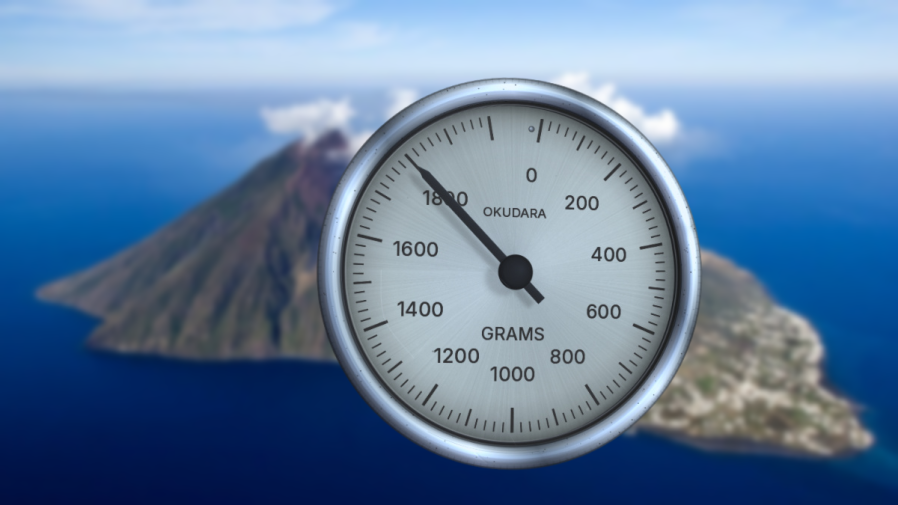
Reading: **1800** g
